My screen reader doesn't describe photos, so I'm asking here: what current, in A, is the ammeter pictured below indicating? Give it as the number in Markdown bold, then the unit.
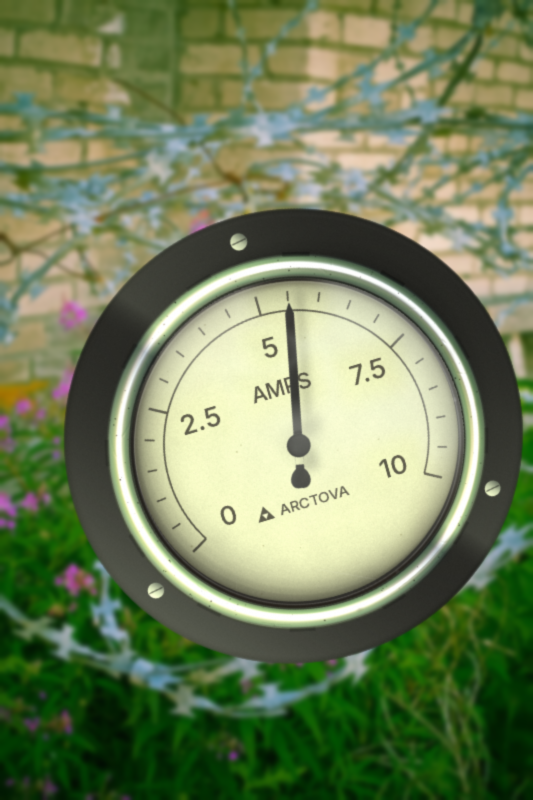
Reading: **5.5** A
